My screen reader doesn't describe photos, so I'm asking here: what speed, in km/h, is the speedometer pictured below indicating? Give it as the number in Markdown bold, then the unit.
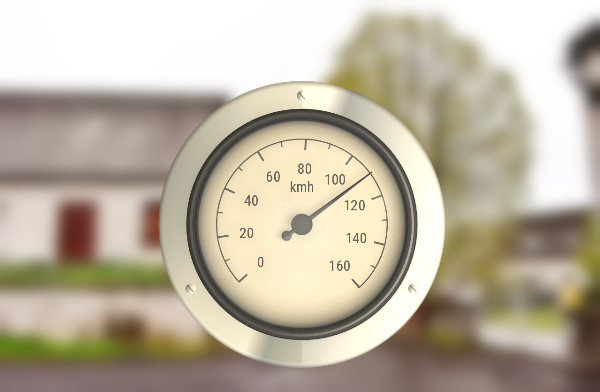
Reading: **110** km/h
